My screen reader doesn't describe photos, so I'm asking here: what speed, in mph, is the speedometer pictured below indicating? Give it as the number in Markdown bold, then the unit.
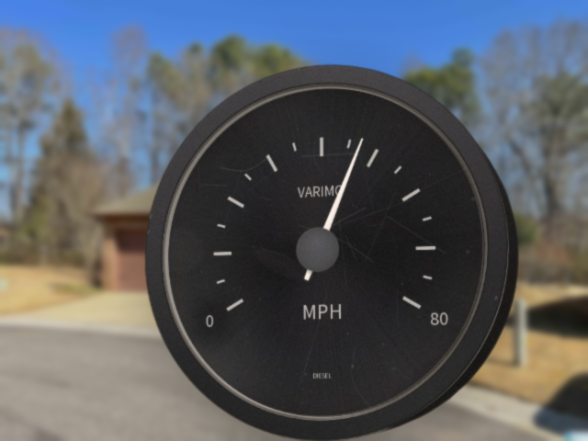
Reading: **47.5** mph
